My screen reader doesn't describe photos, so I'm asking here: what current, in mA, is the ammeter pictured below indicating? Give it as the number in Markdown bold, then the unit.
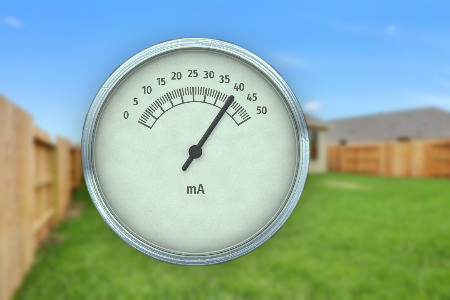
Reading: **40** mA
